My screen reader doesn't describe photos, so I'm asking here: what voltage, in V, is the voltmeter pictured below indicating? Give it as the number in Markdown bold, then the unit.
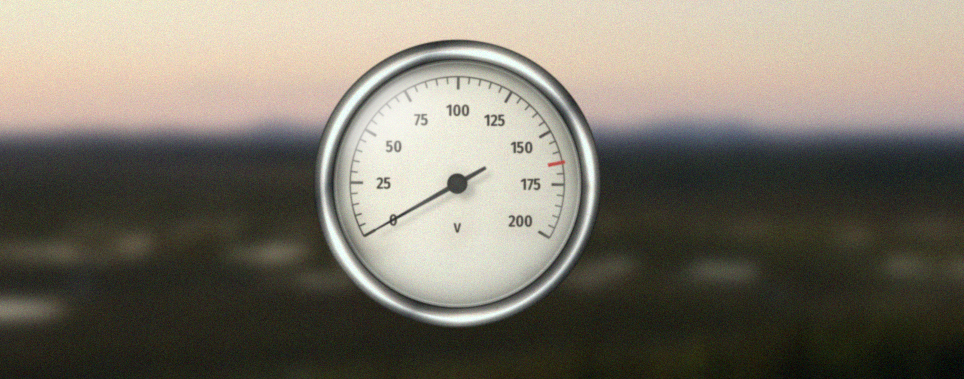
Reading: **0** V
